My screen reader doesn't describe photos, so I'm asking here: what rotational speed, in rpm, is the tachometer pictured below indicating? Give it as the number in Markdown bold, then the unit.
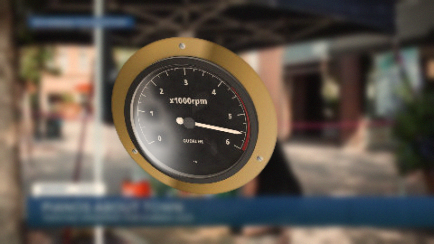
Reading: **5500** rpm
